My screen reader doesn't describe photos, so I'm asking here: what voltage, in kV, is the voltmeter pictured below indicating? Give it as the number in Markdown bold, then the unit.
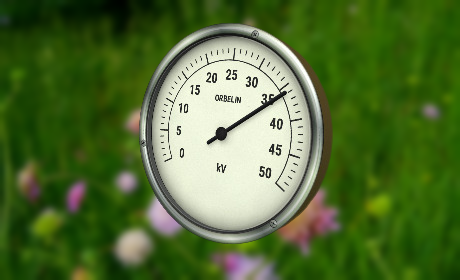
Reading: **36** kV
